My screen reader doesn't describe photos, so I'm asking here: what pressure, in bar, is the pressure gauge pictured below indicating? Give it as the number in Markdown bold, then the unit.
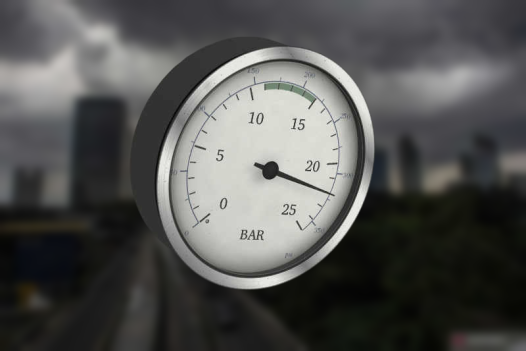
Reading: **22** bar
